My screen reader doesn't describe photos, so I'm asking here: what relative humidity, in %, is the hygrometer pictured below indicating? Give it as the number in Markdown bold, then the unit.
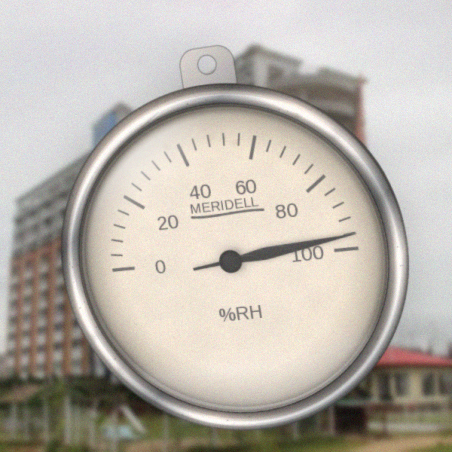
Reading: **96** %
